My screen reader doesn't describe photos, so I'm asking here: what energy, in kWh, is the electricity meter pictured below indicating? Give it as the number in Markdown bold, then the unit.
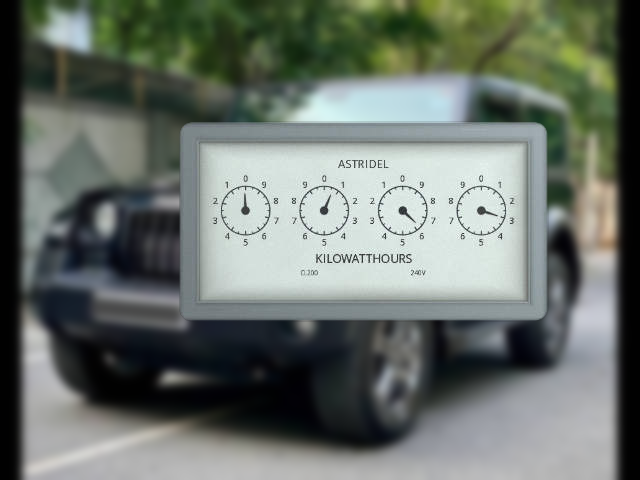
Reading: **63** kWh
